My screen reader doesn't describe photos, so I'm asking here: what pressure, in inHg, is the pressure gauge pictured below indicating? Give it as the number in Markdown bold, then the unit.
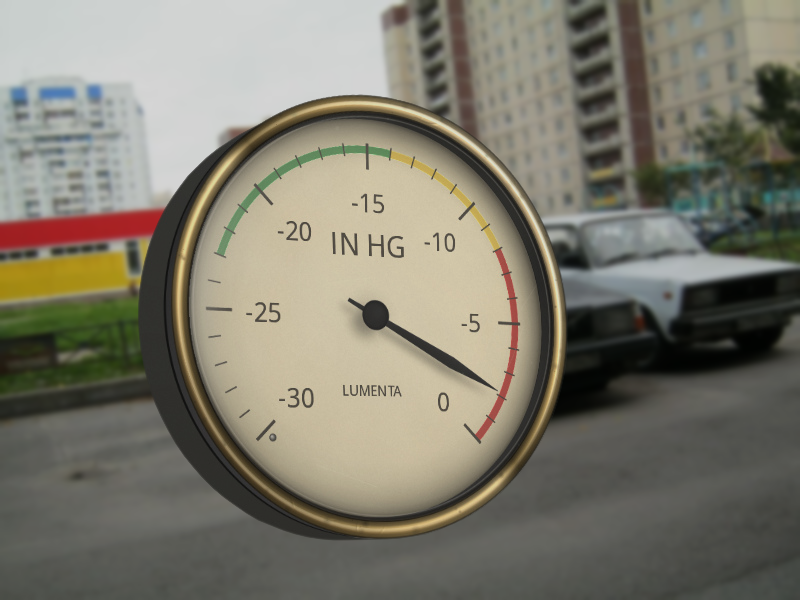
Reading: **-2** inHg
